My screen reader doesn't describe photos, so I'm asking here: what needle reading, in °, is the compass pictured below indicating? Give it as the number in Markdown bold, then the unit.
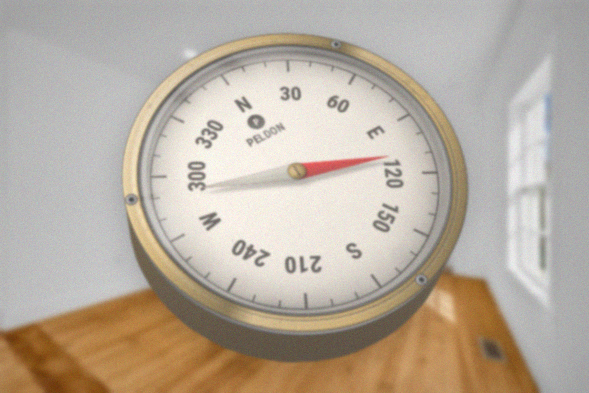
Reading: **110** °
